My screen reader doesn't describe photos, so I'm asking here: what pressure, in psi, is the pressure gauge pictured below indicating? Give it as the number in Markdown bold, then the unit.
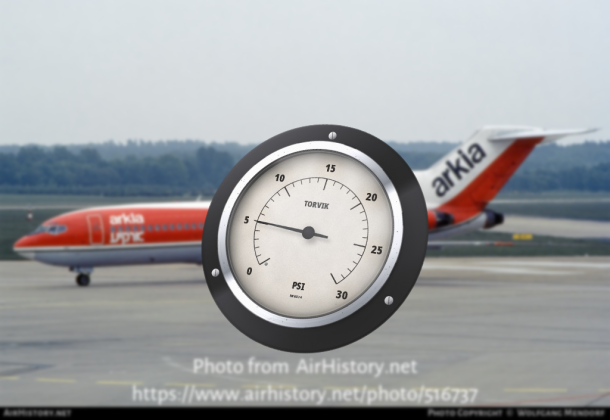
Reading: **5** psi
